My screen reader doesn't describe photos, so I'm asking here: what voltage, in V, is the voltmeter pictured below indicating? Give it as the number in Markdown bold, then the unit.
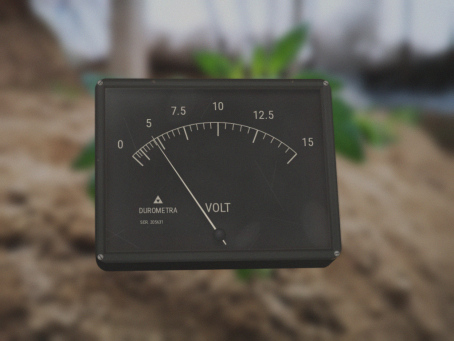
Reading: **4.5** V
